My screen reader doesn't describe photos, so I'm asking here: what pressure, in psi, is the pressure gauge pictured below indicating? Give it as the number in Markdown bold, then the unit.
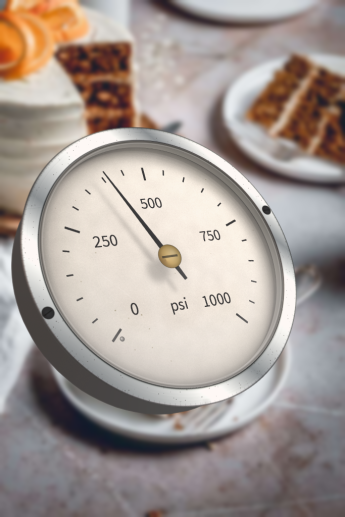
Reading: **400** psi
